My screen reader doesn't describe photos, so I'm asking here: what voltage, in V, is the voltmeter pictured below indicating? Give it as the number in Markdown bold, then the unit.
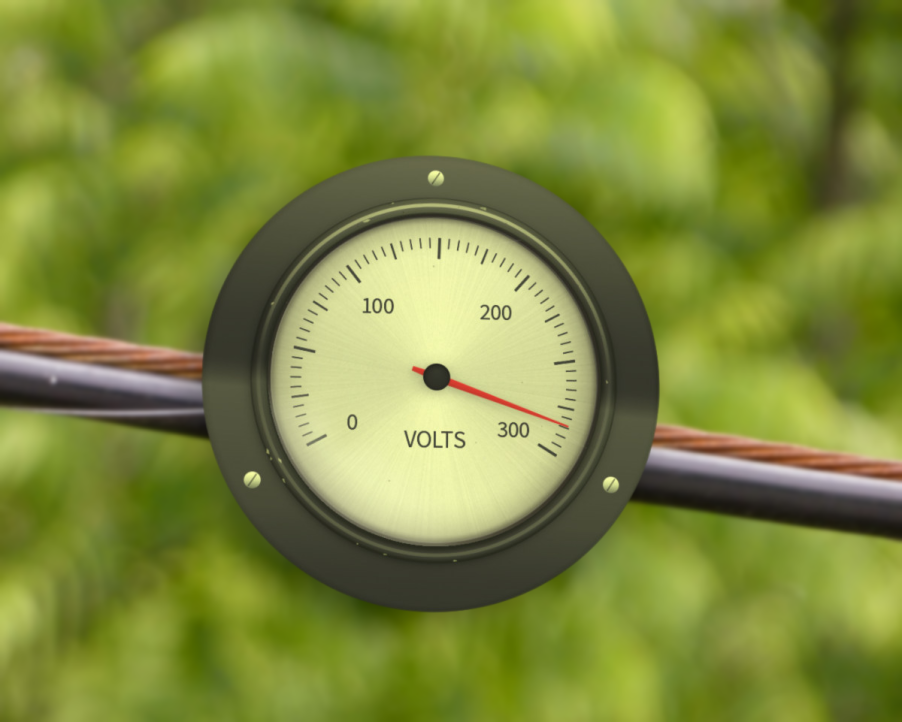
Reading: **285** V
